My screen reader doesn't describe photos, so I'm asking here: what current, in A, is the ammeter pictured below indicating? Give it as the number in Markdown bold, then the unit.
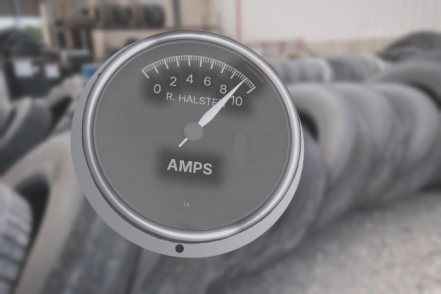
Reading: **9** A
